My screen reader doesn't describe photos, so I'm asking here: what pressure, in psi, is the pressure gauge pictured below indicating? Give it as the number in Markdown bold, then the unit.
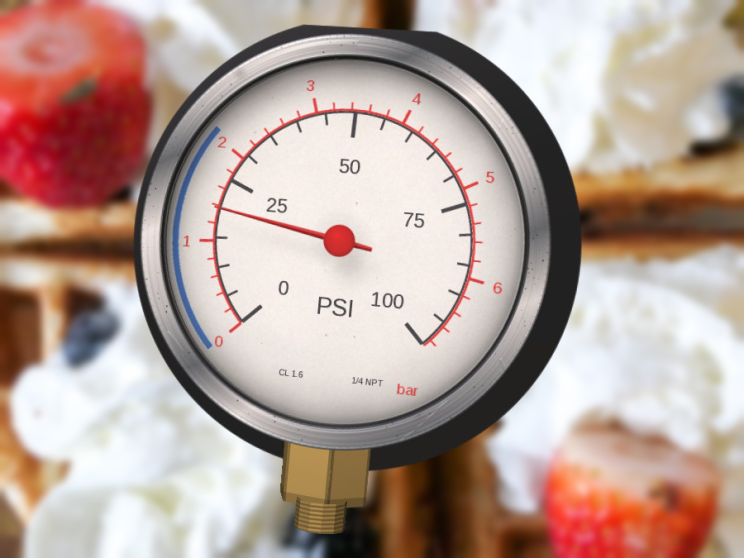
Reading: **20** psi
